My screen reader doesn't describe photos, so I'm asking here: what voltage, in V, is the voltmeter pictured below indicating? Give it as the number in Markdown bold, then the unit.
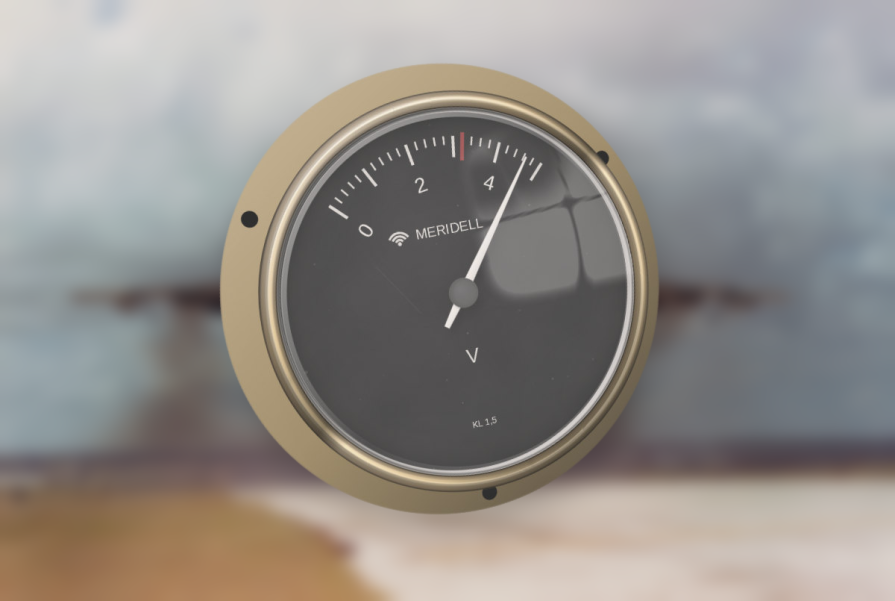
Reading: **4.6** V
